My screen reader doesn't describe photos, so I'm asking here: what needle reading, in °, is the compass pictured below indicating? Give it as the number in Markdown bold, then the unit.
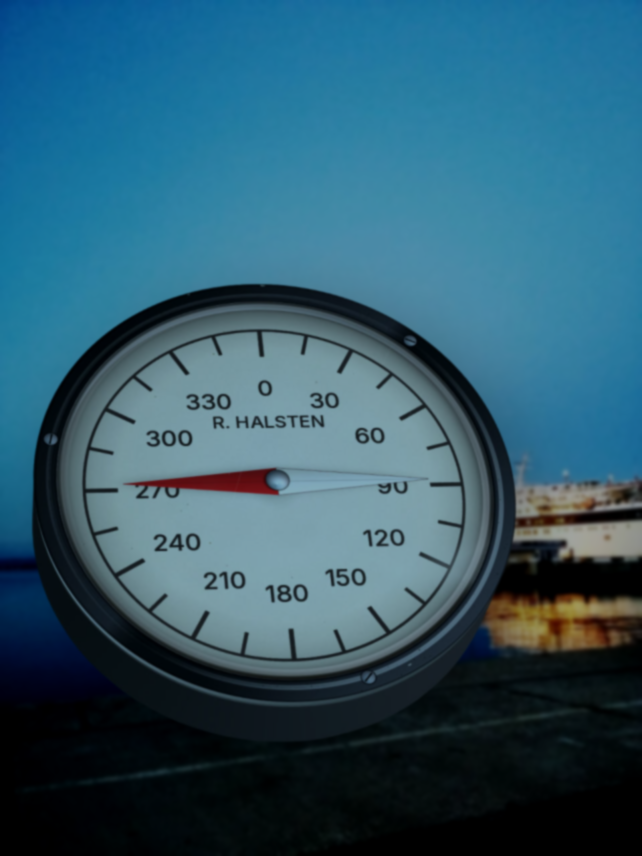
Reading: **270** °
